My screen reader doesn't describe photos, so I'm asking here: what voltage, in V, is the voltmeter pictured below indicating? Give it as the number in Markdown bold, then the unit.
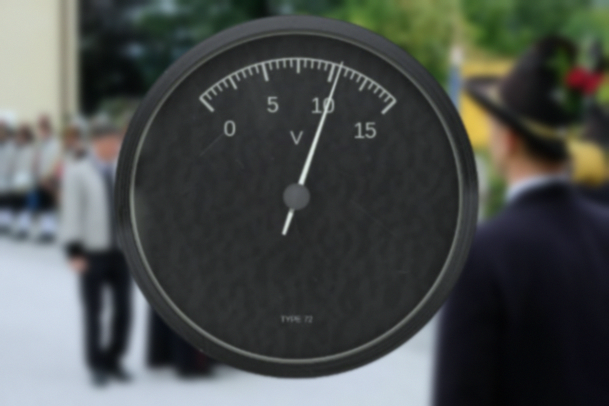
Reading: **10.5** V
